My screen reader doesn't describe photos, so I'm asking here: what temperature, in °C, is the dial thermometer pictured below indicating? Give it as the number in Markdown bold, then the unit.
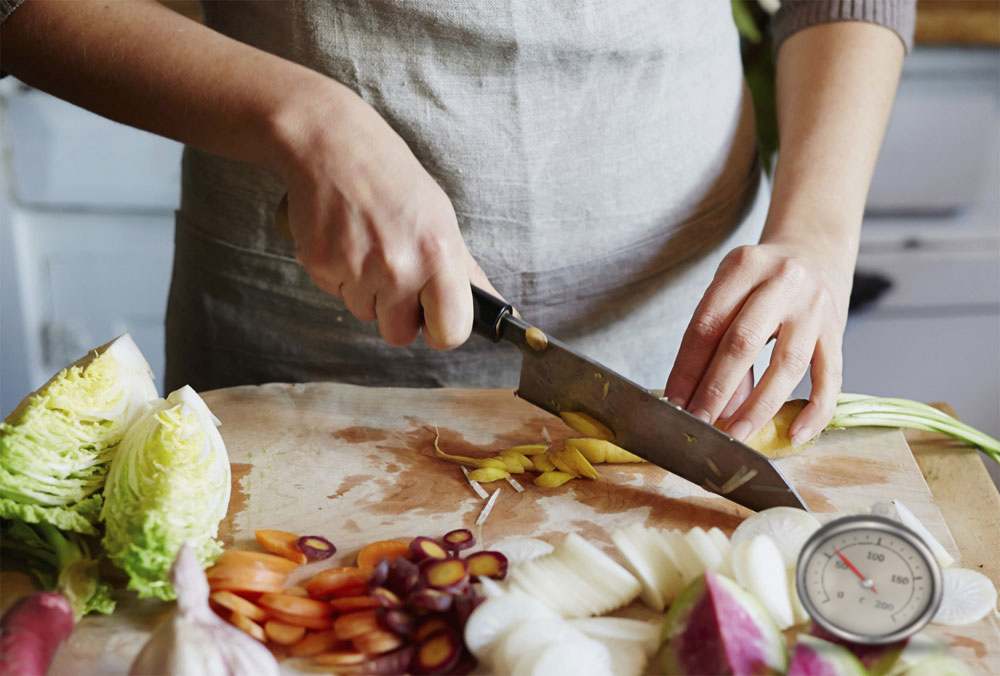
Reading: **60** °C
